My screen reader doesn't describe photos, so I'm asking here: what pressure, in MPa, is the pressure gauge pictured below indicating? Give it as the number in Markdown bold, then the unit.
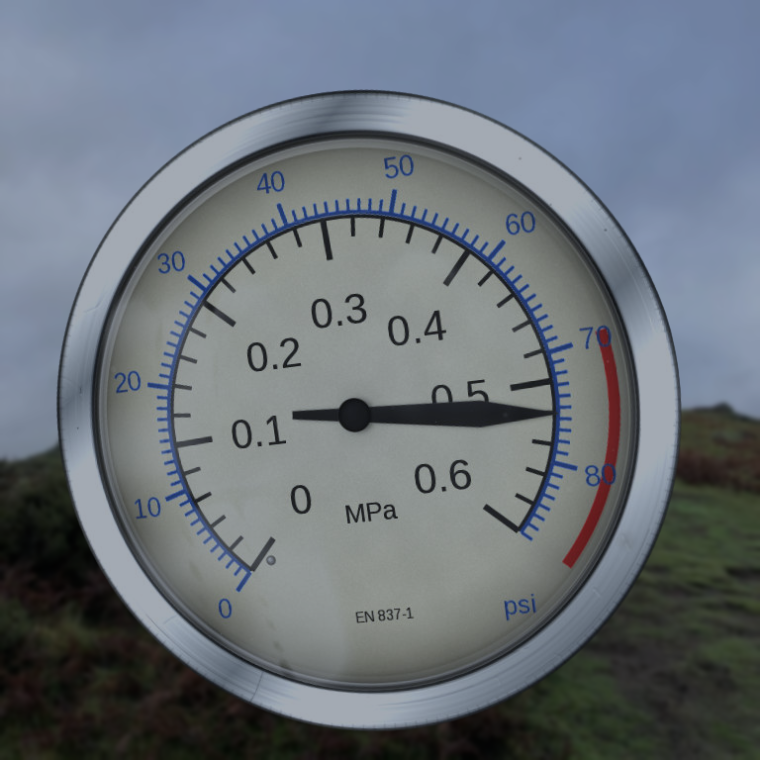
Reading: **0.52** MPa
